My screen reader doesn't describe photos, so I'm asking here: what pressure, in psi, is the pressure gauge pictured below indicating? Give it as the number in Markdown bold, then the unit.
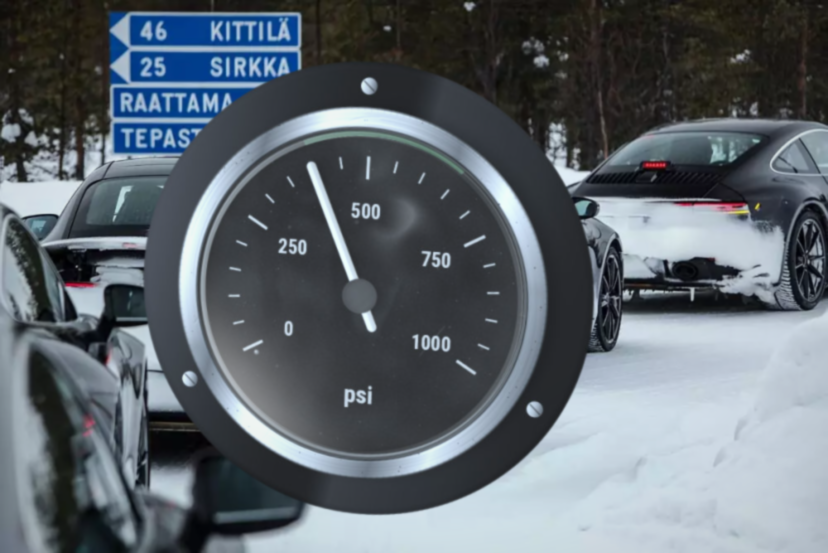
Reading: **400** psi
